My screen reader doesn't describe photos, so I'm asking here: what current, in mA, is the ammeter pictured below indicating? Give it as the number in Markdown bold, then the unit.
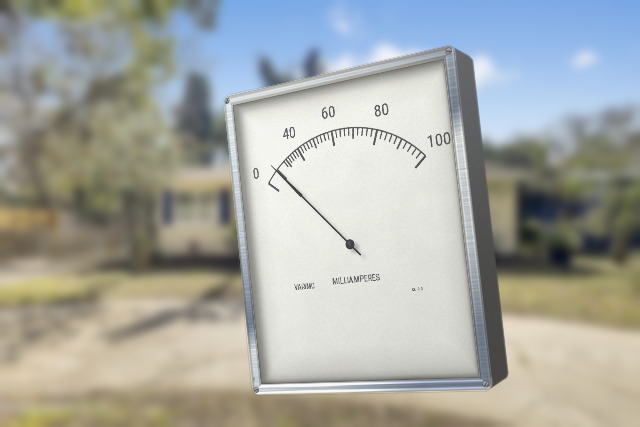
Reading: **20** mA
